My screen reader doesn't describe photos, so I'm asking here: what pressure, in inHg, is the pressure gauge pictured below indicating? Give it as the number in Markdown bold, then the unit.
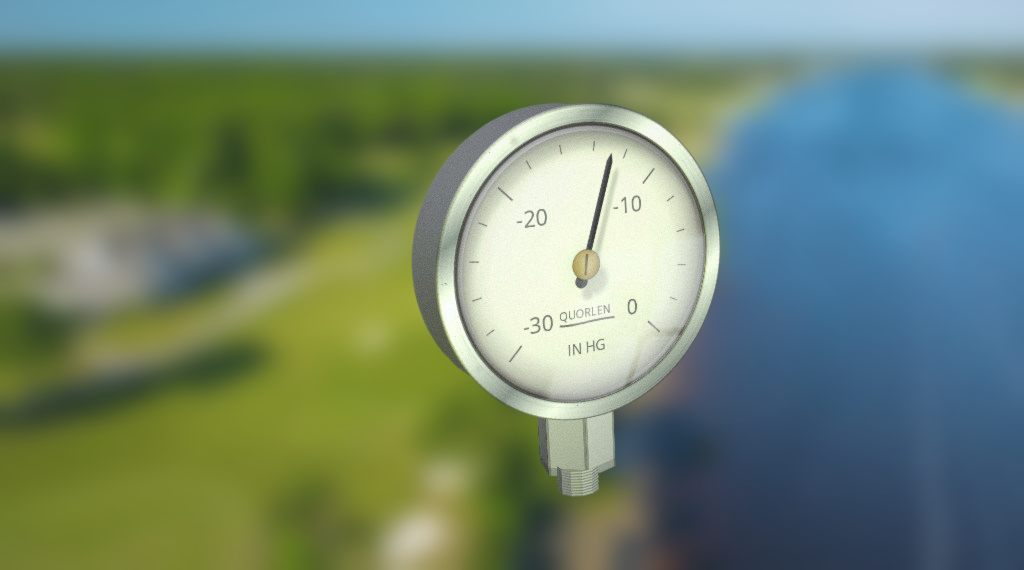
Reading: **-13** inHg
